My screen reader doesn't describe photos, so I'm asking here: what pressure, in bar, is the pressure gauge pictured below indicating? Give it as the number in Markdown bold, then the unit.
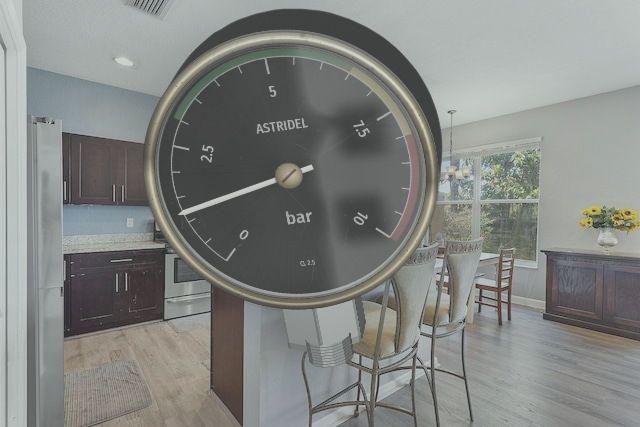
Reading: **1.25** bar
